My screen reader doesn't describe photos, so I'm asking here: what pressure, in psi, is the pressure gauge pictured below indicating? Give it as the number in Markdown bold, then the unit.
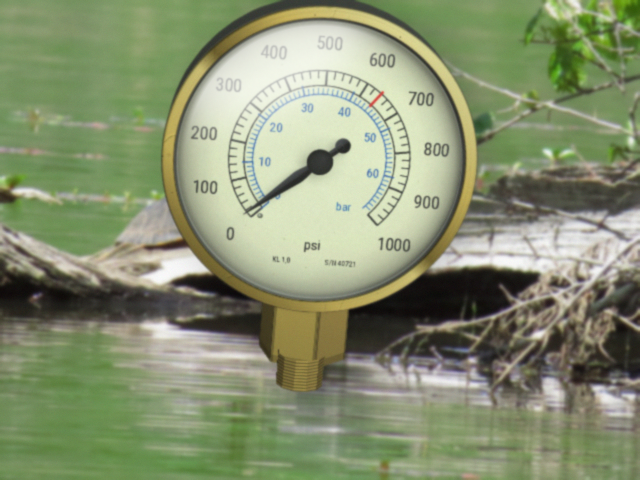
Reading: **20** psi
